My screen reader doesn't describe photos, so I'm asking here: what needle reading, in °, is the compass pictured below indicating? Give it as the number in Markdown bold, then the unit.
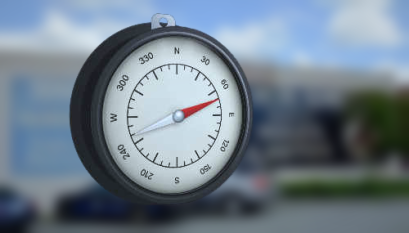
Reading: **70** °
